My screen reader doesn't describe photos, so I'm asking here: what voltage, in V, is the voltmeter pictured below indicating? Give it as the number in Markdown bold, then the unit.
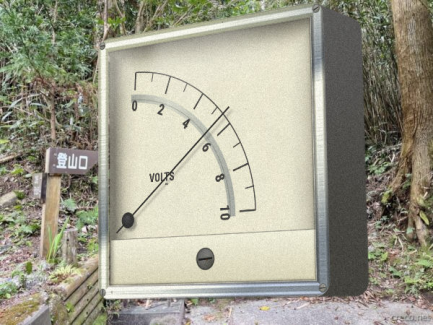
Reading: **5.5** V
